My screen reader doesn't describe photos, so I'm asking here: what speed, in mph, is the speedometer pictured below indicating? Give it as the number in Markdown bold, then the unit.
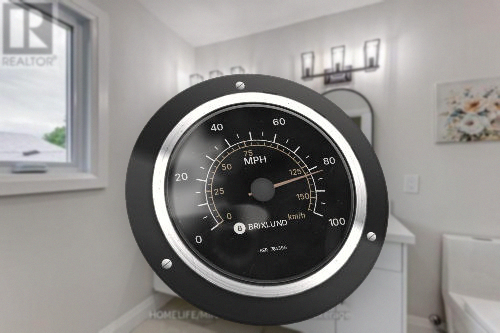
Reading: **82.5** mph
